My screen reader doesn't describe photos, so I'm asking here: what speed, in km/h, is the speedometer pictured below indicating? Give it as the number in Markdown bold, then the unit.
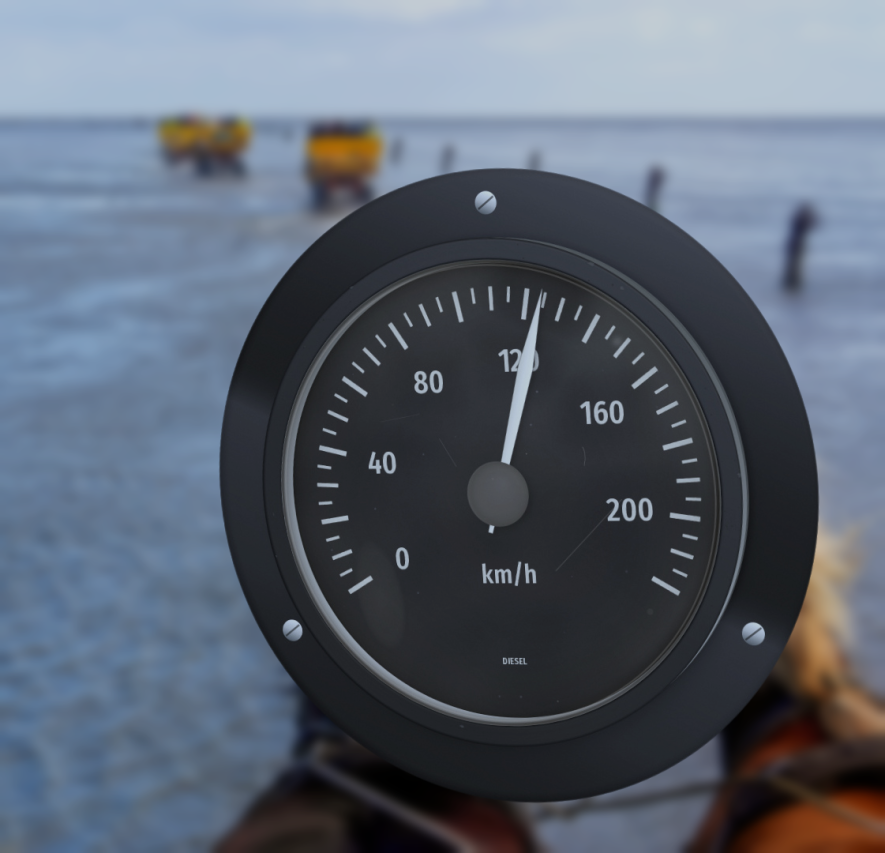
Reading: **125** km/h
